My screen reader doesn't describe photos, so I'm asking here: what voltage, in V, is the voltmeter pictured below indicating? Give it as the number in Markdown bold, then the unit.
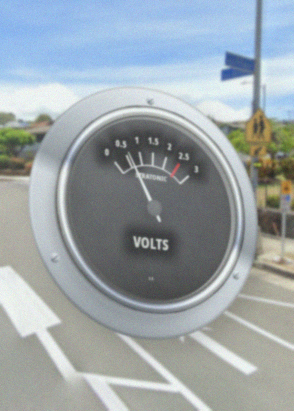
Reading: **0.5** V
